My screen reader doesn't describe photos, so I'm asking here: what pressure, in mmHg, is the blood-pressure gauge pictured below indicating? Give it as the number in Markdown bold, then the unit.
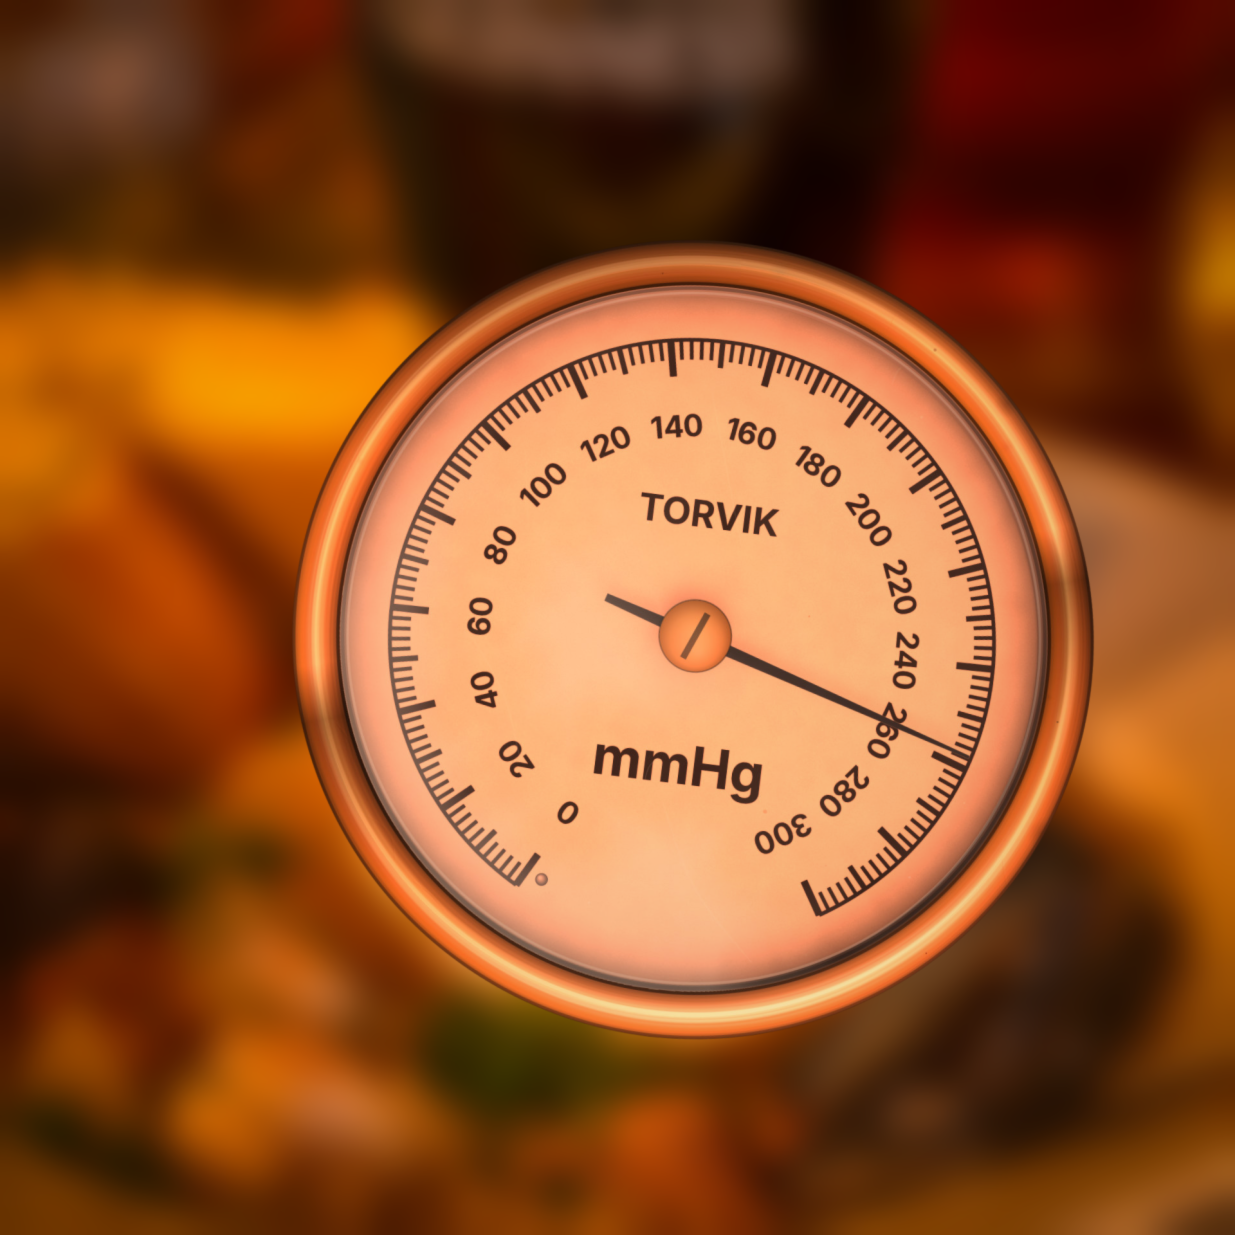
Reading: **258** mmHg
